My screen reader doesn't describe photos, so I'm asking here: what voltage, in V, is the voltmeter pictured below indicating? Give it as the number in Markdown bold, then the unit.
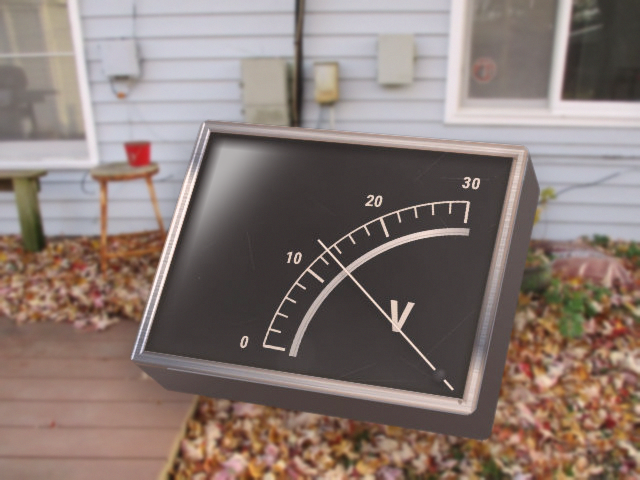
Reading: **13** V
